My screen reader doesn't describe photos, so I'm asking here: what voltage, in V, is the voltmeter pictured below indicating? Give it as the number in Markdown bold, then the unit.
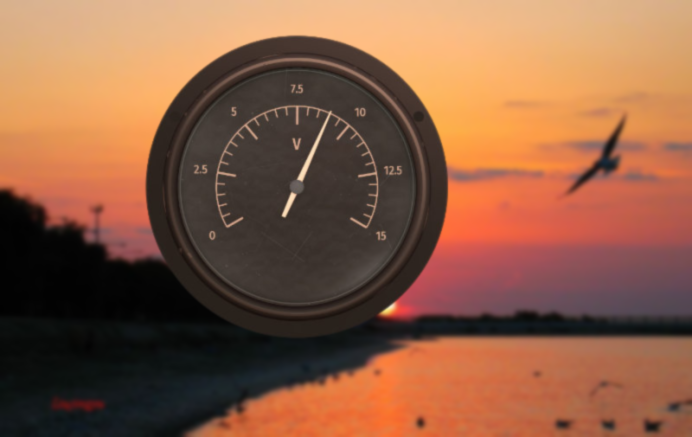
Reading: **9** V
